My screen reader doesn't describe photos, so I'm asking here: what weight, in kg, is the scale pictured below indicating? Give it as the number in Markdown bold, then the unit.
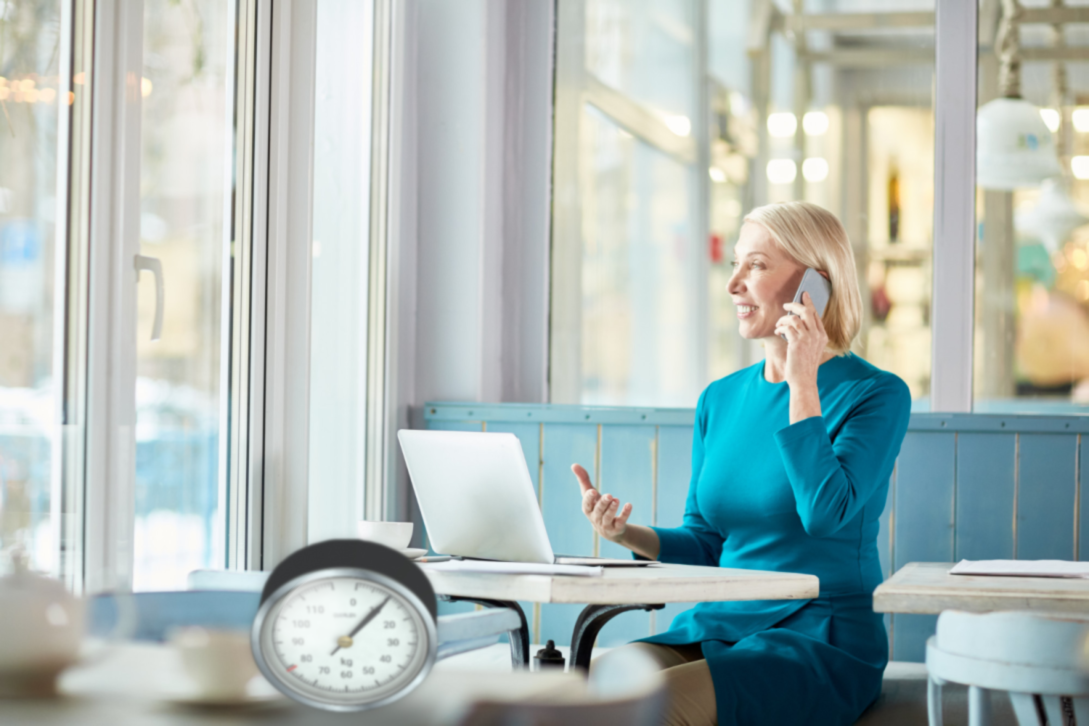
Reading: **10** kg
